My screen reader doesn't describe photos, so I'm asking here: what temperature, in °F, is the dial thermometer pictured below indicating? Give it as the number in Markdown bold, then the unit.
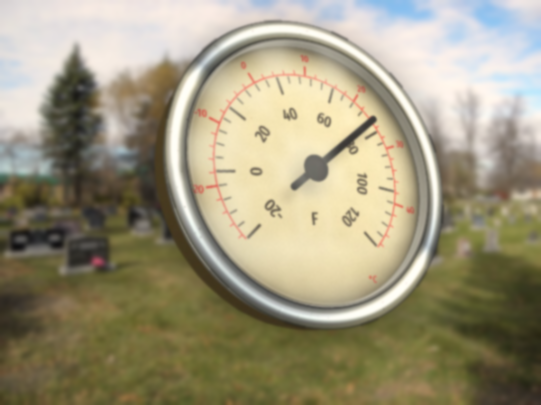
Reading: **76** °F
